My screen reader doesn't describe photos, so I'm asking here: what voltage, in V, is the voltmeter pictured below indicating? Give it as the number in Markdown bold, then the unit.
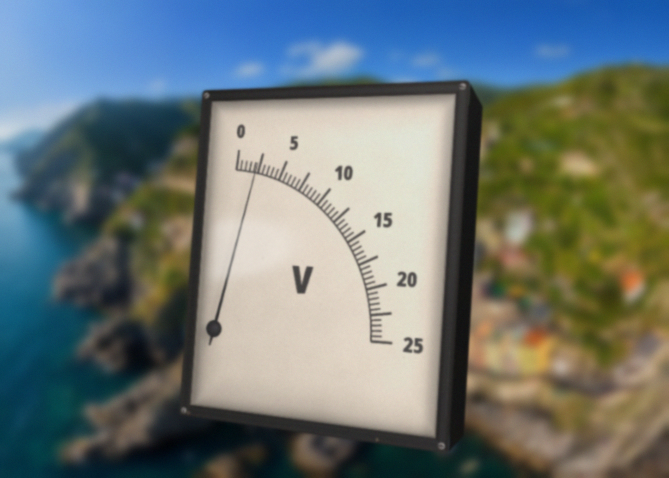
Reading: **2.5** V
